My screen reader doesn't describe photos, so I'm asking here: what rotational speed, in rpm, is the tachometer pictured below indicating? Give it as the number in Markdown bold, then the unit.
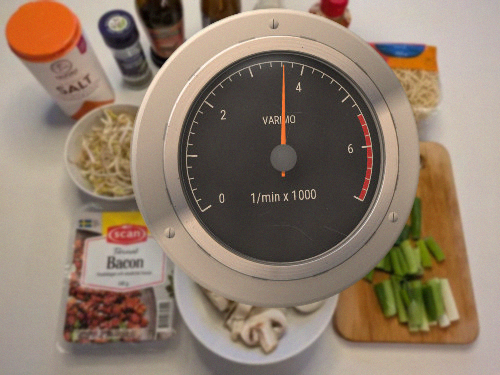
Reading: **3600** rpm
